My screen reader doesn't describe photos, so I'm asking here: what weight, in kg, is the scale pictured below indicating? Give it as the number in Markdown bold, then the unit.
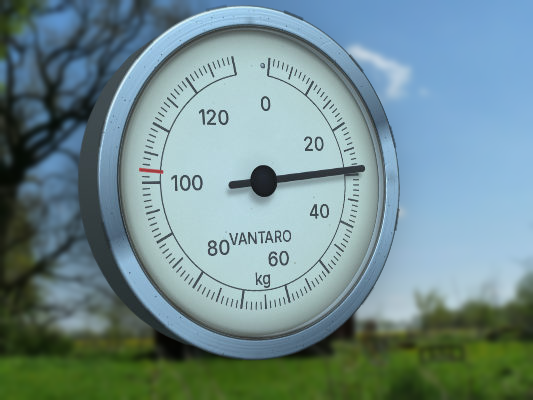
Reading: **29** kg
